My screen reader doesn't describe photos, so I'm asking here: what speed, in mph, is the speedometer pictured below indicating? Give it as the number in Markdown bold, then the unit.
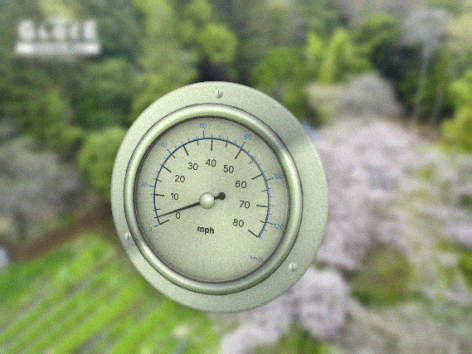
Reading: **2.5** mph
